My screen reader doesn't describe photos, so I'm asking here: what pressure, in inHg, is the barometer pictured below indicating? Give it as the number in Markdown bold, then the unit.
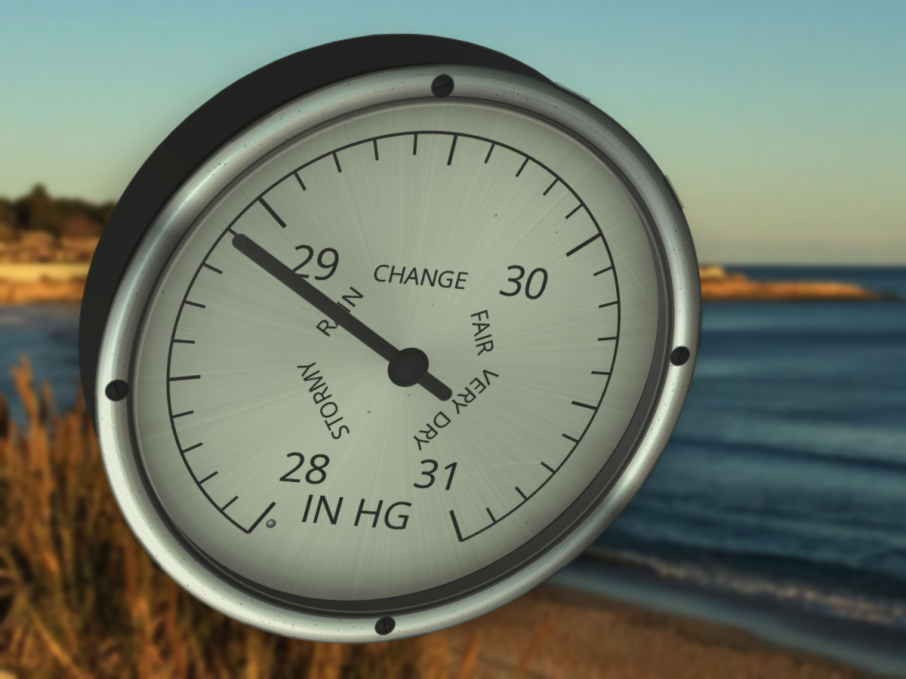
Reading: **28.9** inHg
